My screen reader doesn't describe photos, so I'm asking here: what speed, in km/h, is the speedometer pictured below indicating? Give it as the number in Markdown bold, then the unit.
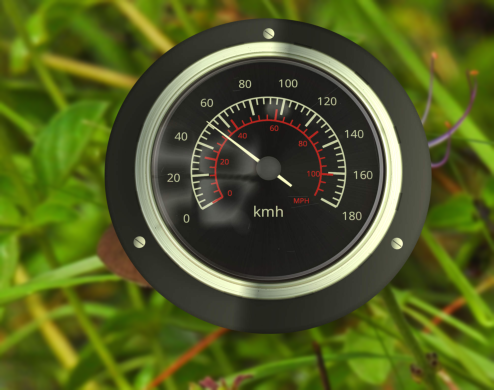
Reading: **52** km/h
